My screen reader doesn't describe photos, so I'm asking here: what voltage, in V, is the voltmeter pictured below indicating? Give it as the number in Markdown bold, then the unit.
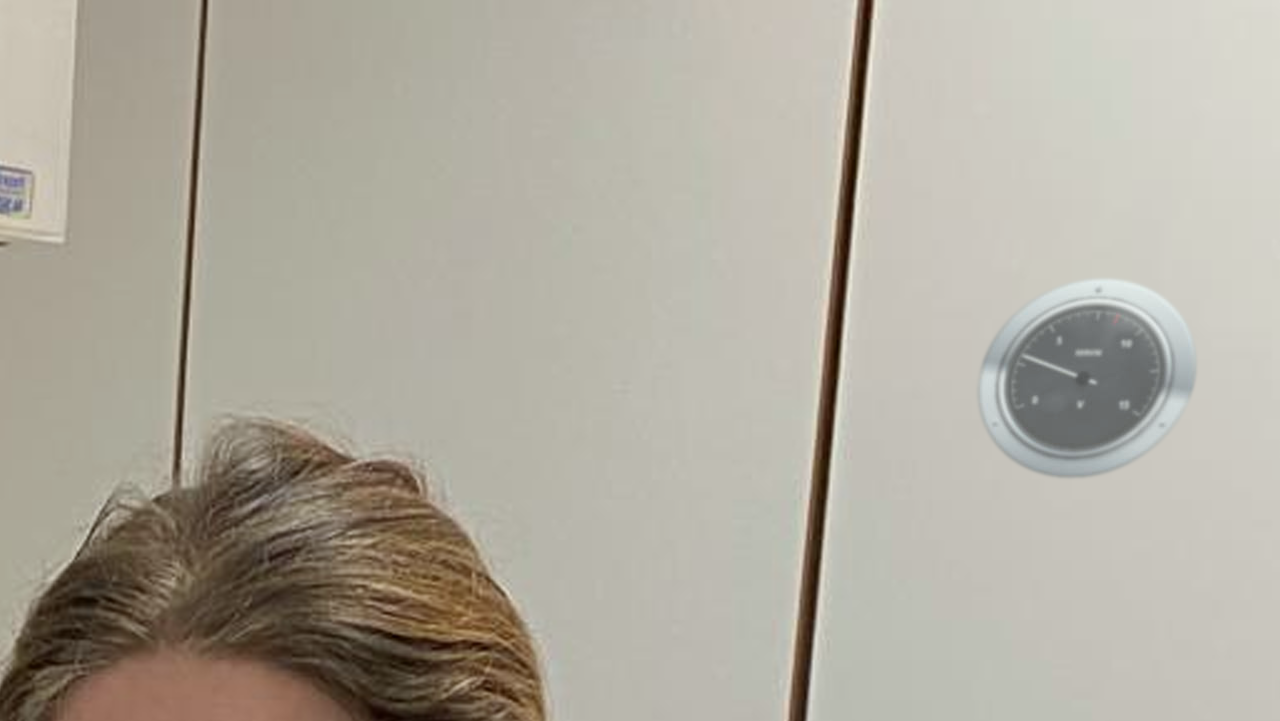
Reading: **3** V
